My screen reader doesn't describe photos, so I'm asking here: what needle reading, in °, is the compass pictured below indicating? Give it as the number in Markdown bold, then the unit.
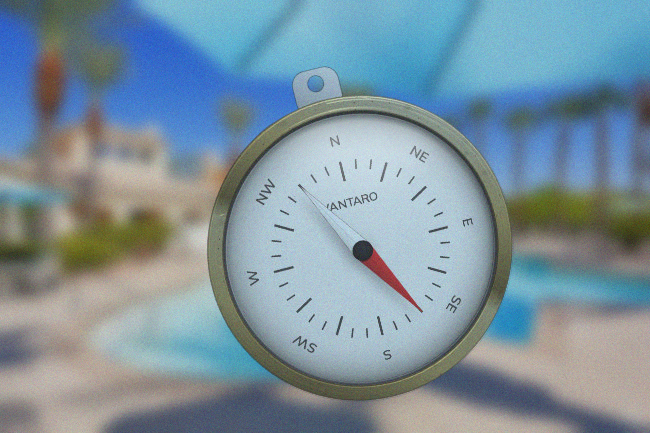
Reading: **150** °
